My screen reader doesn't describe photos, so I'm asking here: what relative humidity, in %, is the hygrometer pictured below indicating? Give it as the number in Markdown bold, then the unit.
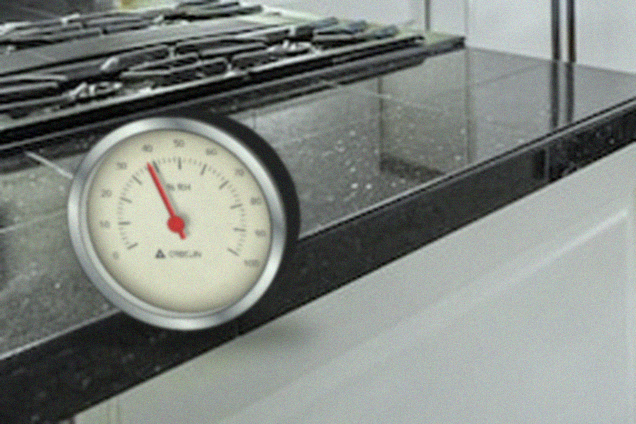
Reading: **40** %
